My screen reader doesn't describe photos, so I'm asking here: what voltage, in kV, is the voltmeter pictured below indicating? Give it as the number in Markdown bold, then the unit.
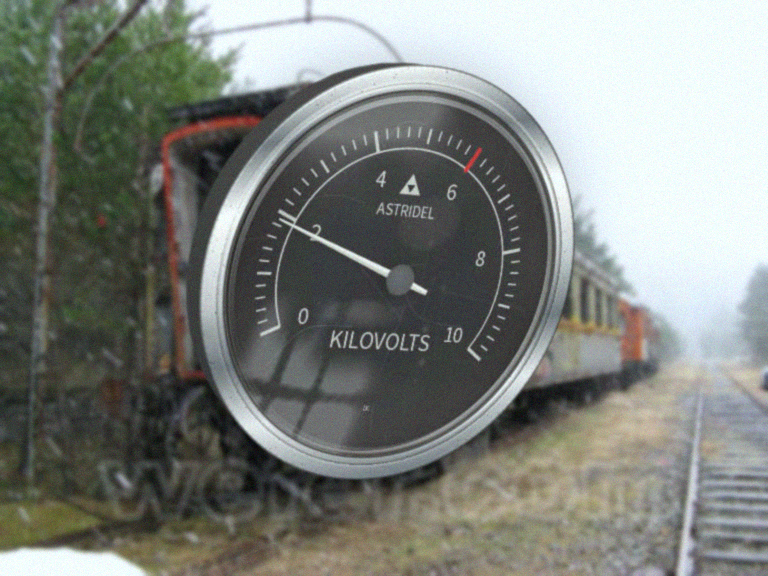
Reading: **1.9** kV
